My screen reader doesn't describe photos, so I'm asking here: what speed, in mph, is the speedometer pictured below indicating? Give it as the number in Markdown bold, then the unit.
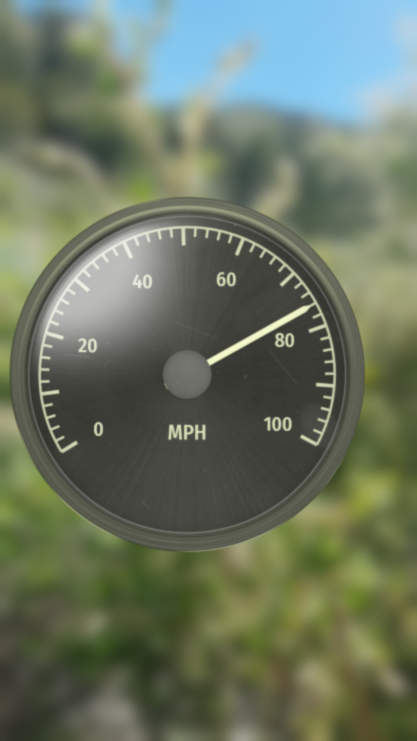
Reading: **76** mph
